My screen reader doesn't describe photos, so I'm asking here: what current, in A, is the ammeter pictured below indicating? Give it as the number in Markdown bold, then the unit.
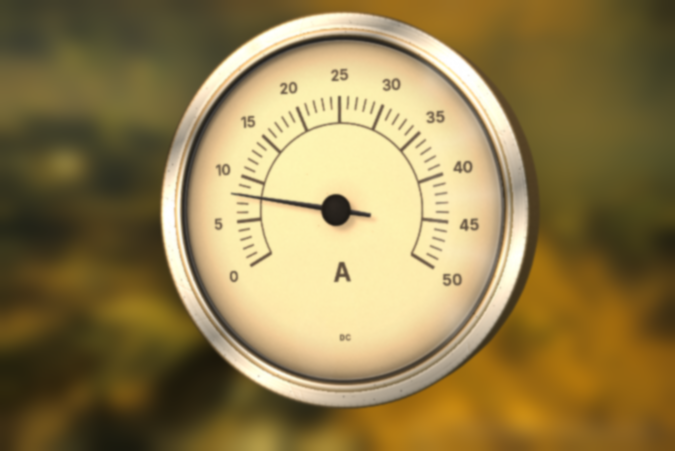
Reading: **8** A
